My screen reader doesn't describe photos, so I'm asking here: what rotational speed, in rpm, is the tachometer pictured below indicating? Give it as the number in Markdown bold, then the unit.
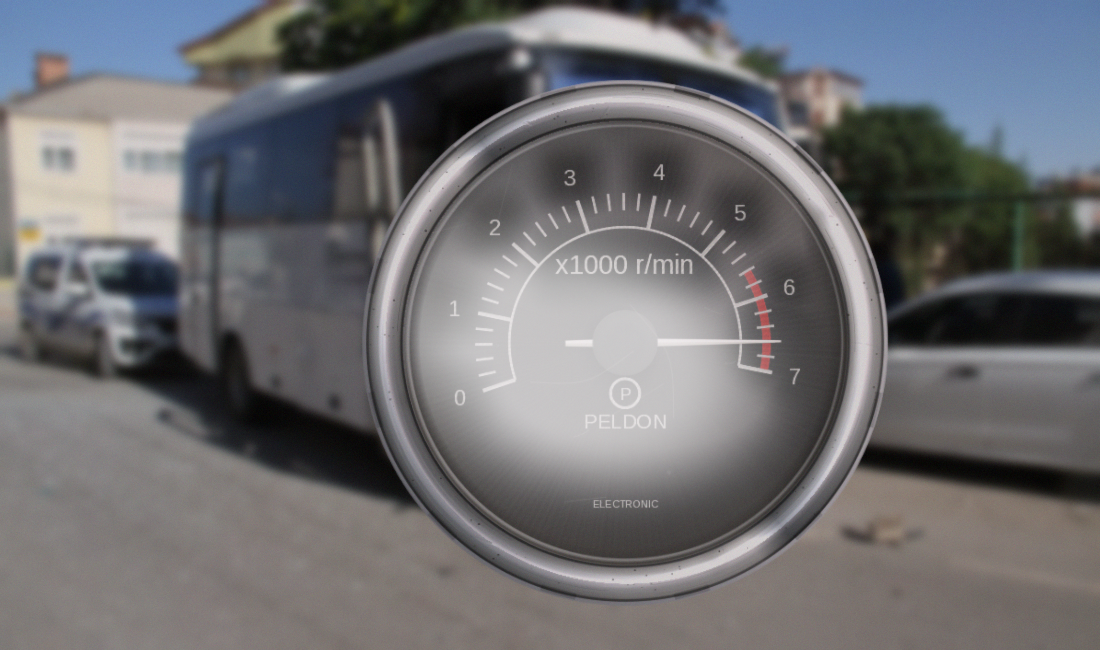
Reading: **6600** rpm
